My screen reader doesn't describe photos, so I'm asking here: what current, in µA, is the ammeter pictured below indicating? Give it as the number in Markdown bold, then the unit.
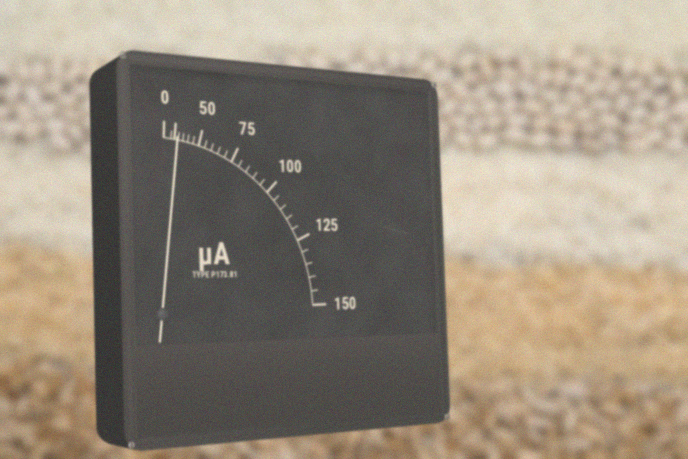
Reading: **25** µA
